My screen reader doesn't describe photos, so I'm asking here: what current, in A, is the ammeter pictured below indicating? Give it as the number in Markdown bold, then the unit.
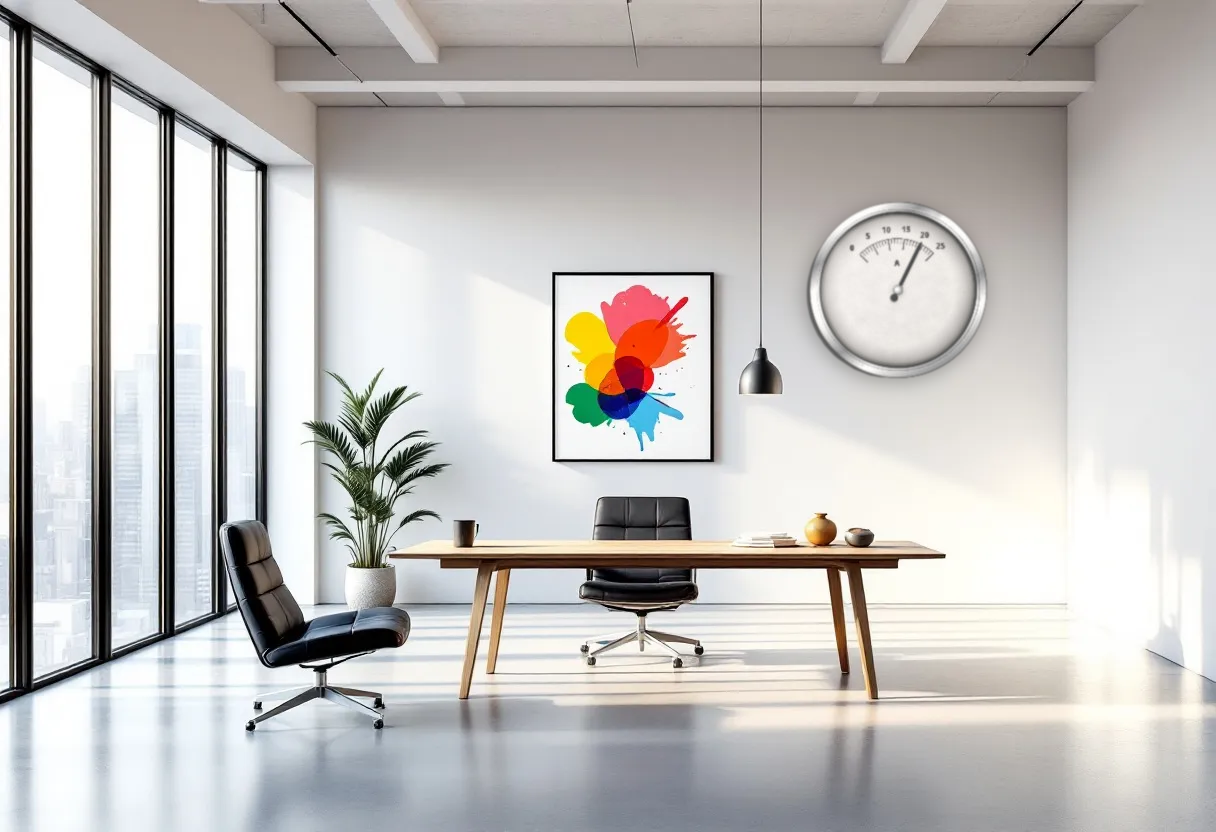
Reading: **20** A
